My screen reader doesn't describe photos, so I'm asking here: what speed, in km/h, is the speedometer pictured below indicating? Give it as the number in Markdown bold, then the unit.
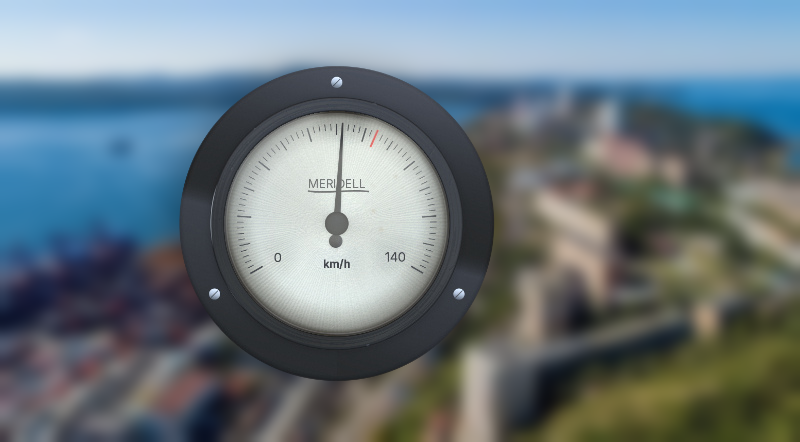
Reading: **72** km/h
